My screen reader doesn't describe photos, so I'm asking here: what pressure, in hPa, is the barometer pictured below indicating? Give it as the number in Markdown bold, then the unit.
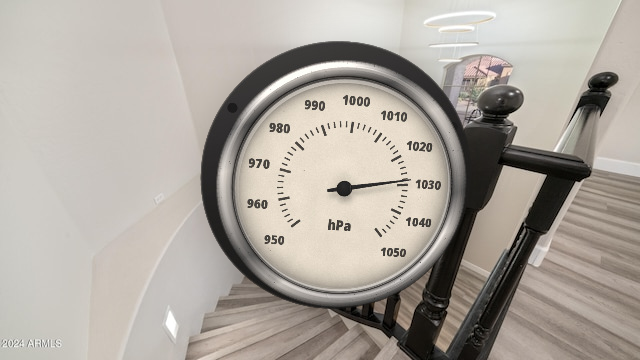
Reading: **1028** hPa
